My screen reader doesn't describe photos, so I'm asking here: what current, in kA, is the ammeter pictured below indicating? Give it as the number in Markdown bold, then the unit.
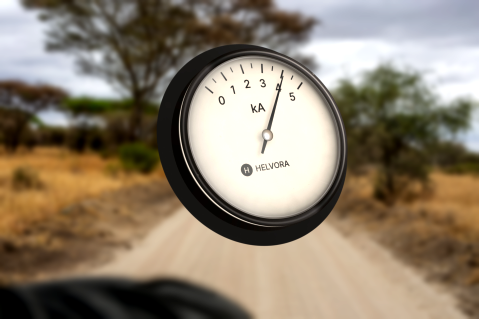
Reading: **4** kA
